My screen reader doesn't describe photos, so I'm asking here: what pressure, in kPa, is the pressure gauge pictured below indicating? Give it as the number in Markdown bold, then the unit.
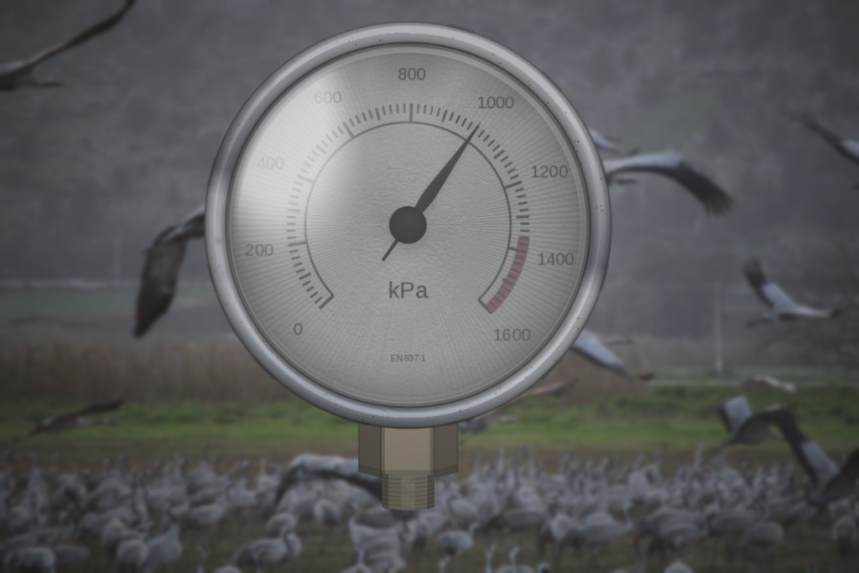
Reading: **1000** kPa
